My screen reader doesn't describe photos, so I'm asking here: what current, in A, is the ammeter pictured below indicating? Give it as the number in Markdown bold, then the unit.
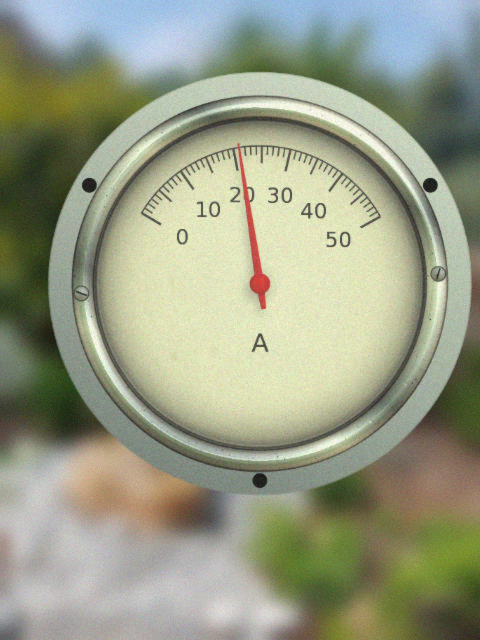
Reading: **21** A
